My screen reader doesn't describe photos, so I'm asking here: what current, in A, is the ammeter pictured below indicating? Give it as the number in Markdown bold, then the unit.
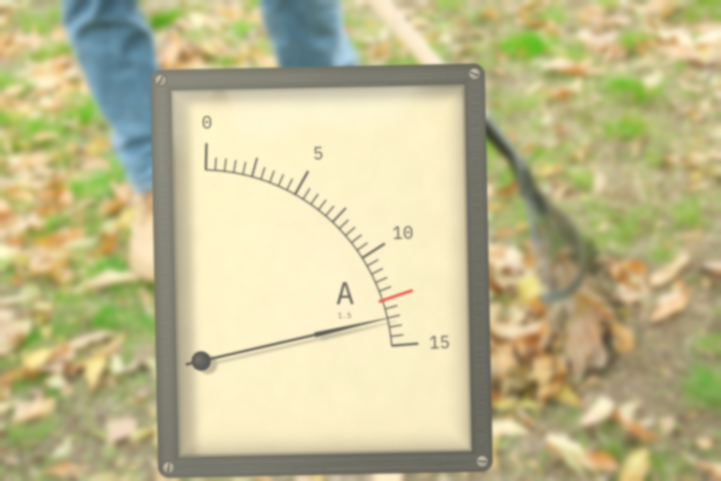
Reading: **13.5** A
